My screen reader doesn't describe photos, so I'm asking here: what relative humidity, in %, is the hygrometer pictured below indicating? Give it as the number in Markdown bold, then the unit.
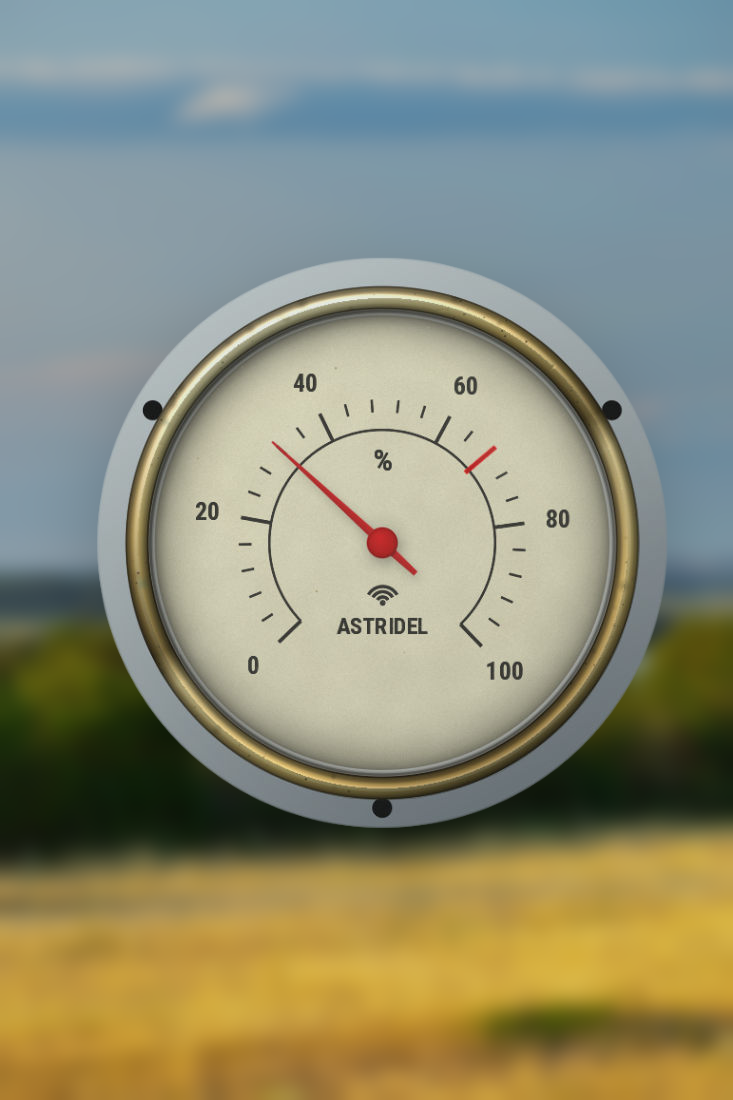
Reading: **32** %
